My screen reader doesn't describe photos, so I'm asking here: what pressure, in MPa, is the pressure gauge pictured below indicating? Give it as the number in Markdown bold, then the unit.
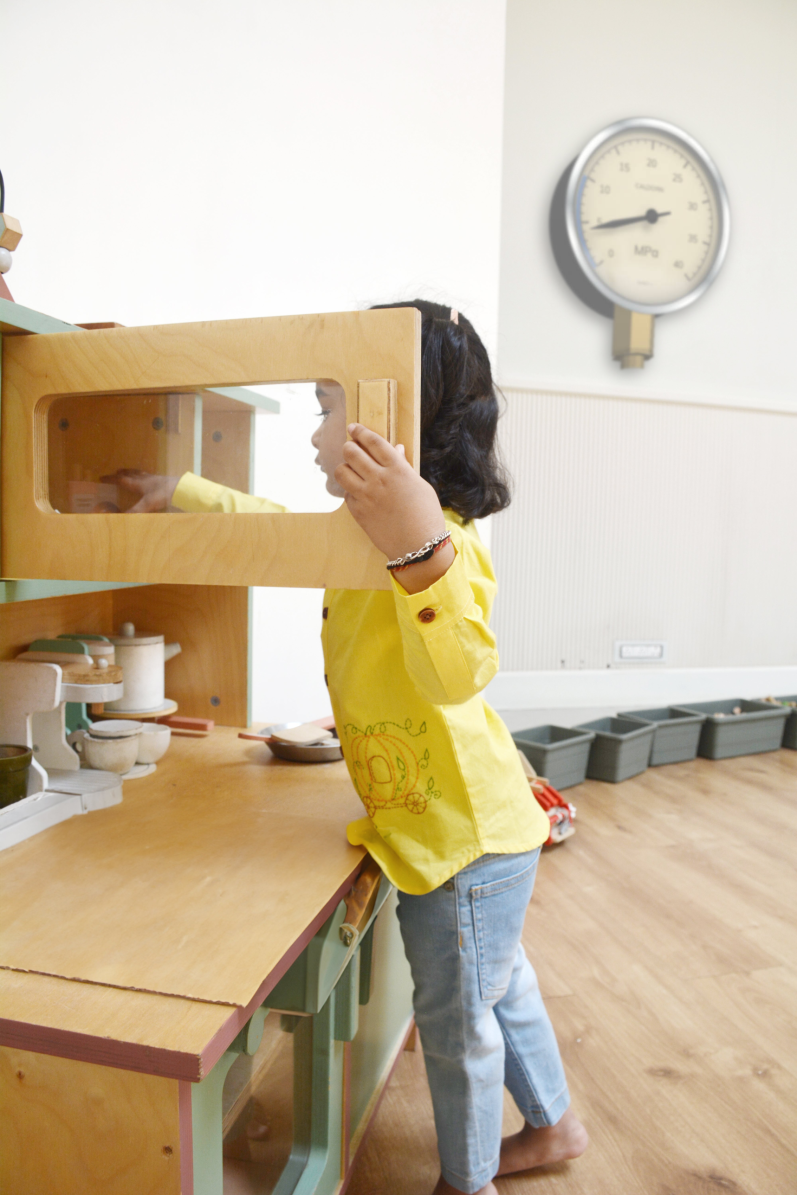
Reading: **4** MPa
